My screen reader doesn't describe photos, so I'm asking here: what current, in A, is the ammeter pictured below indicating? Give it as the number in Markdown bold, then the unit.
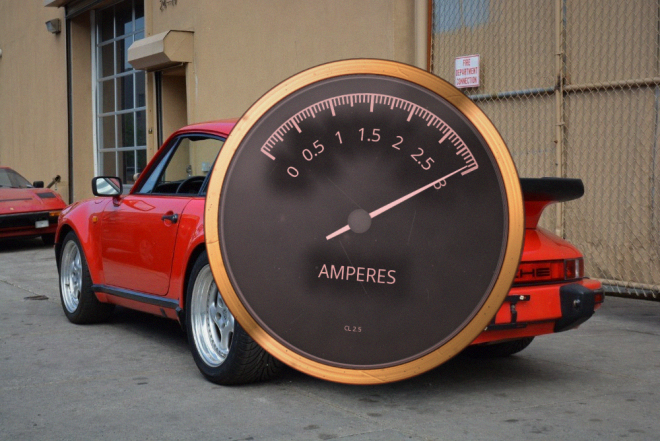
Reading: **2.95** A
